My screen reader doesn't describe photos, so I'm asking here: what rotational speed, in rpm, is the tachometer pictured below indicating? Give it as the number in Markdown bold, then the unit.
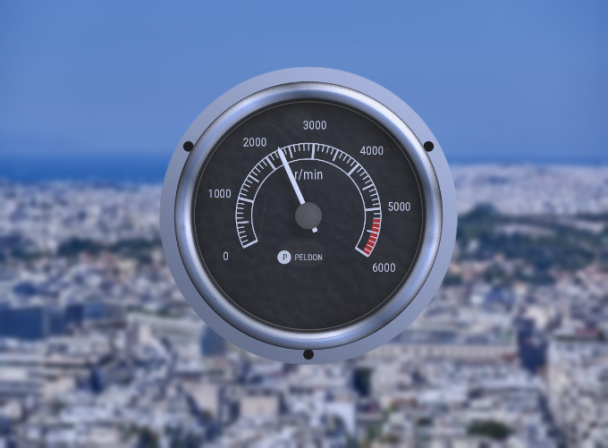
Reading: **2300** rpm
